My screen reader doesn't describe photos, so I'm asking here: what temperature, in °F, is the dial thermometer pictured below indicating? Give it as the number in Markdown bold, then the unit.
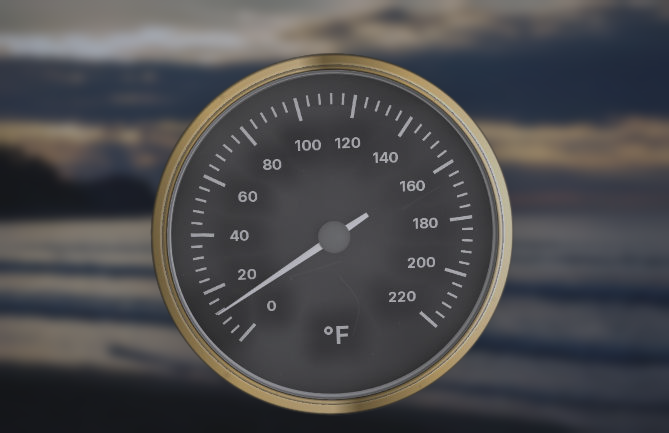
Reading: **12** °F
